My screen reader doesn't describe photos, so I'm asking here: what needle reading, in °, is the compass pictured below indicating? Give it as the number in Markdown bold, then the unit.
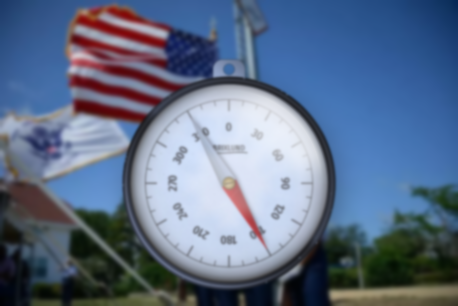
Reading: **150** °
